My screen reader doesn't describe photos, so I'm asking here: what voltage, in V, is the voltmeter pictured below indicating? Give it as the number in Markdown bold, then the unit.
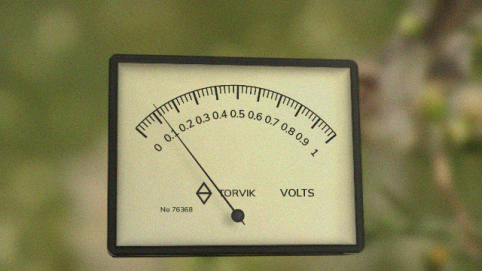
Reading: **0.12** V
